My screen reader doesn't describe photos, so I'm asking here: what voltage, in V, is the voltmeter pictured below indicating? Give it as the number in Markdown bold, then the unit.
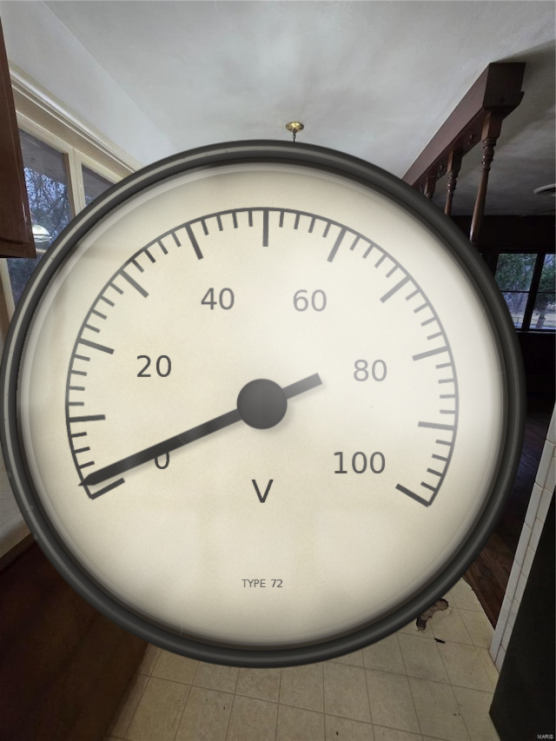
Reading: **2** V
